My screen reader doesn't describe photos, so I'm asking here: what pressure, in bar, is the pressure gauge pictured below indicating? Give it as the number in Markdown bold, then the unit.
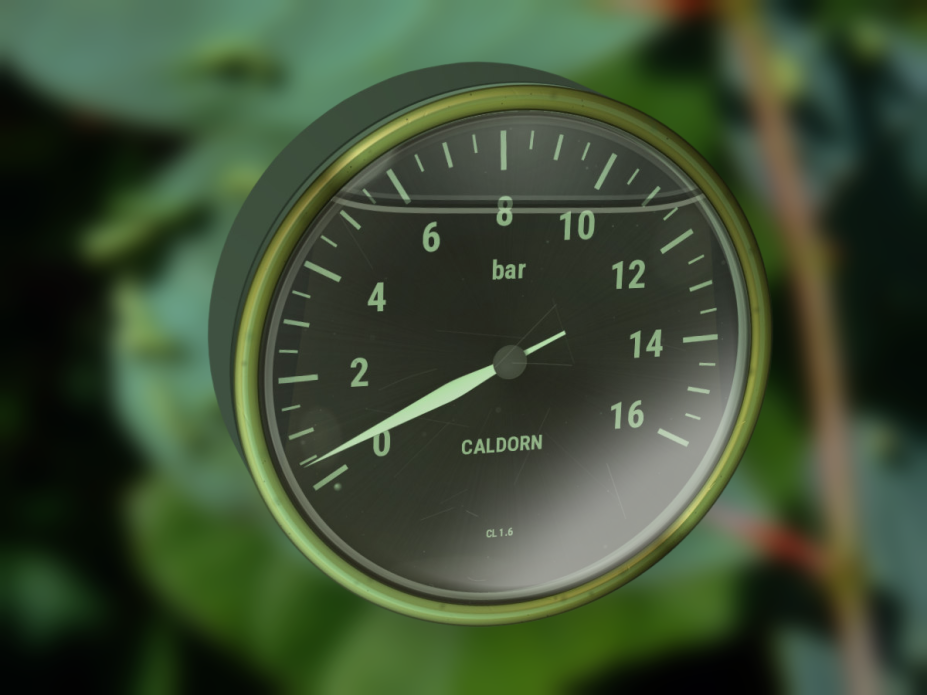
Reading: **0.5** bar
